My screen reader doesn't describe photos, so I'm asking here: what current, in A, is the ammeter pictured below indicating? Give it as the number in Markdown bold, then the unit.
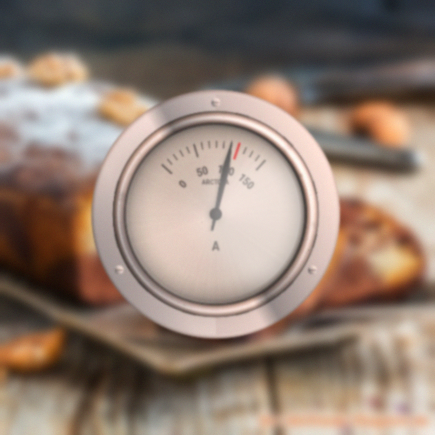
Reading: **100** A
